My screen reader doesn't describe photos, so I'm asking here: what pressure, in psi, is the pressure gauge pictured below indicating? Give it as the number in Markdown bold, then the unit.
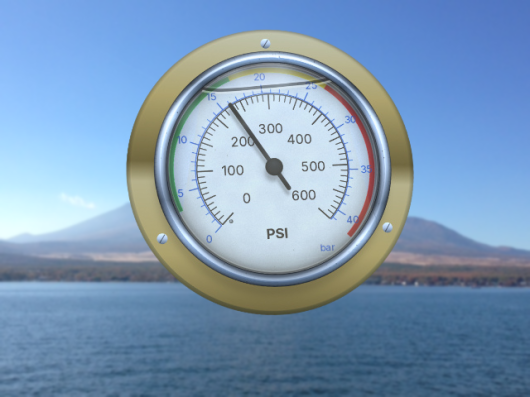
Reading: **230** psi
